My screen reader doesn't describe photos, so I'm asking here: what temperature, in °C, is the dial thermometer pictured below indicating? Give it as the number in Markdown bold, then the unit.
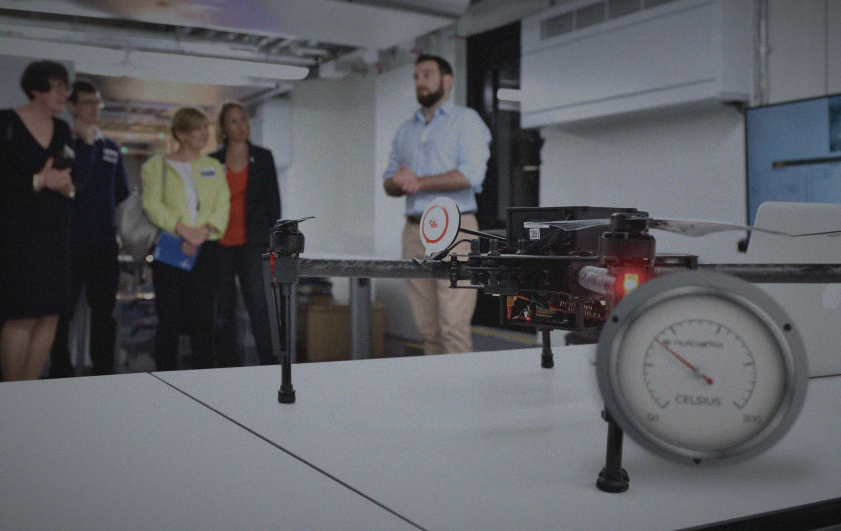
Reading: **130** °C
